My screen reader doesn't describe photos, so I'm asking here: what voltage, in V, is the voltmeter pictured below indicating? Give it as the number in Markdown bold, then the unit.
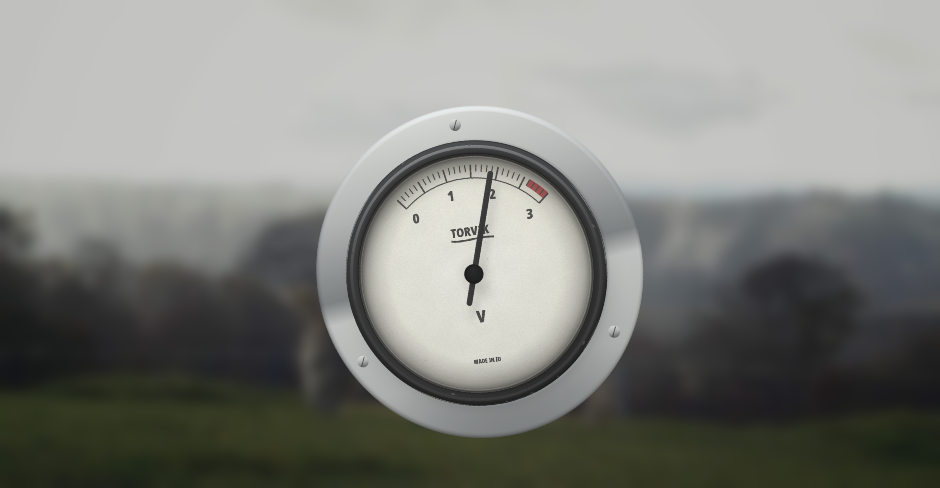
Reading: **1.9** V
